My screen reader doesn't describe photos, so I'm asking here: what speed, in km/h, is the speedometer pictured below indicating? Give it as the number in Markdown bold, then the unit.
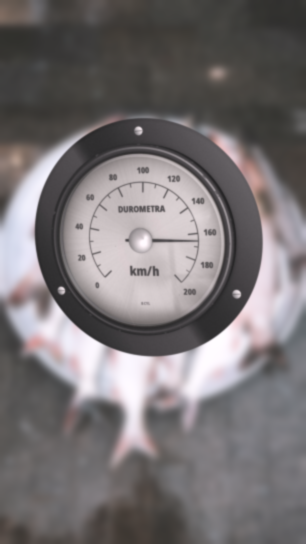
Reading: **165** km/h
